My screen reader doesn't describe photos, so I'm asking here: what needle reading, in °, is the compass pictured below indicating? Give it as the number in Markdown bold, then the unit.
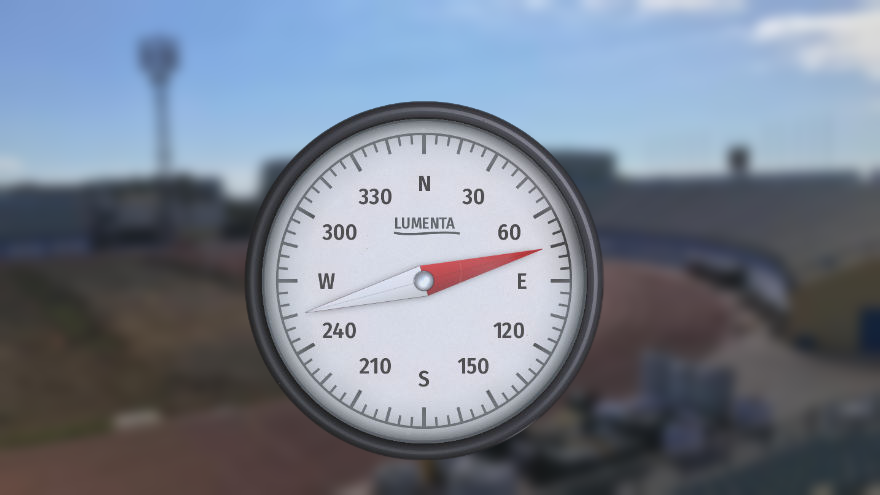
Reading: **75** °
